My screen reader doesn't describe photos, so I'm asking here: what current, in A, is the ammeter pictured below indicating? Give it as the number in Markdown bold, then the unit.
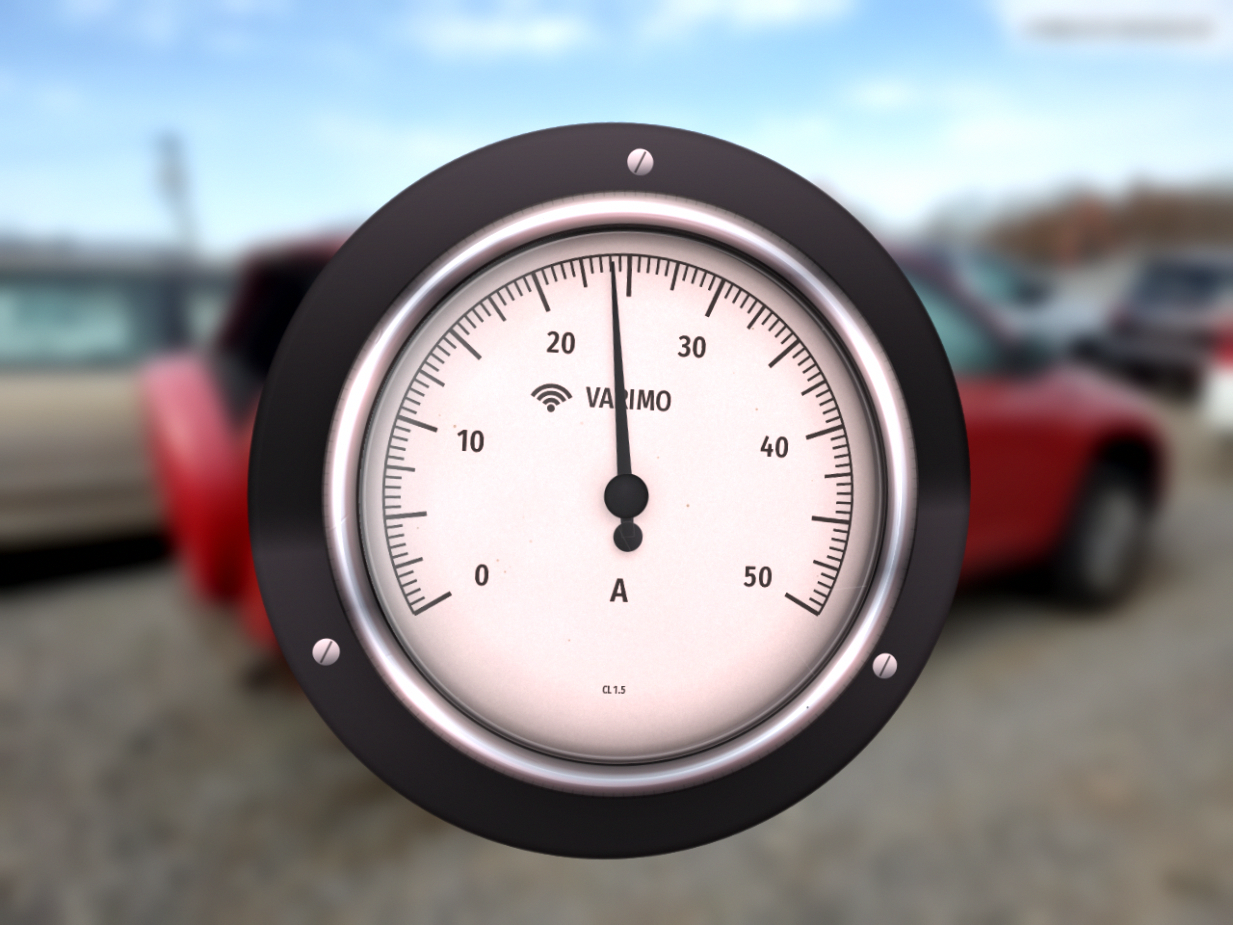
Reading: **24** A
